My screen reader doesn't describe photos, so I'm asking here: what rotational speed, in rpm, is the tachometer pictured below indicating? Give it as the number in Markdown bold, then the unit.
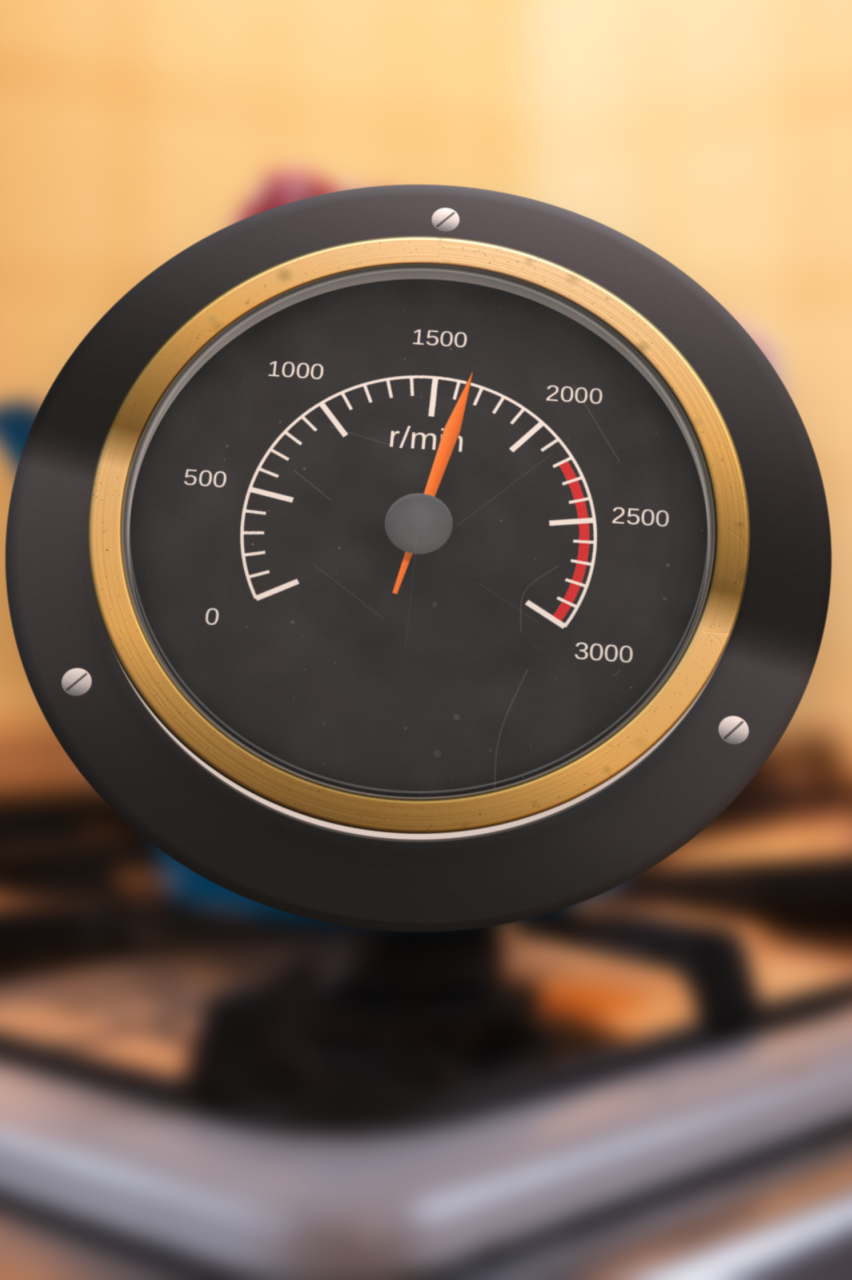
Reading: **1650** rpm
